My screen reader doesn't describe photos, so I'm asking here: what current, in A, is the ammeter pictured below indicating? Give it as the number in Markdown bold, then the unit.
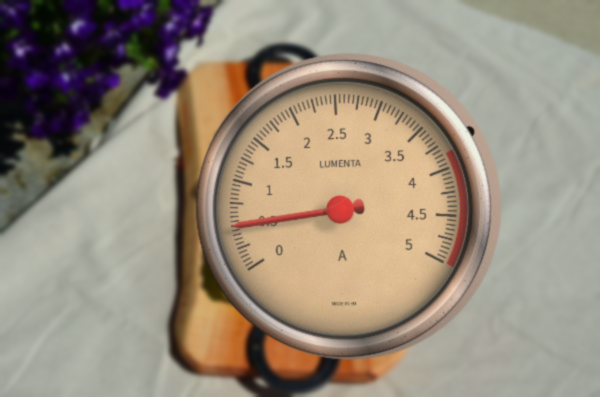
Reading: **0.5** A
